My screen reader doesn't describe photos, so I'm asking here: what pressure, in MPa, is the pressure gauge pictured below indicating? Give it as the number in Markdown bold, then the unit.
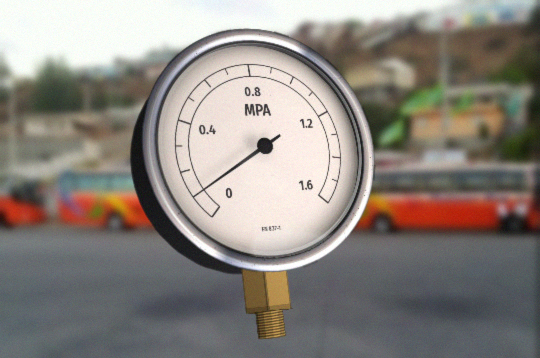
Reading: **0.1** MPa
